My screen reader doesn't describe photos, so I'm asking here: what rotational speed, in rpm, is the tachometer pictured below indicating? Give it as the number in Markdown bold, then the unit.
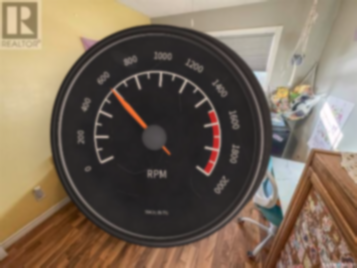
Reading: **600** rpm
